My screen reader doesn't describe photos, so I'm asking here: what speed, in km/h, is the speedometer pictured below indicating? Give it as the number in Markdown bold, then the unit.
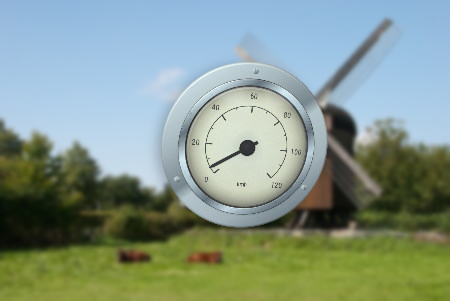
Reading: **5** km/h
